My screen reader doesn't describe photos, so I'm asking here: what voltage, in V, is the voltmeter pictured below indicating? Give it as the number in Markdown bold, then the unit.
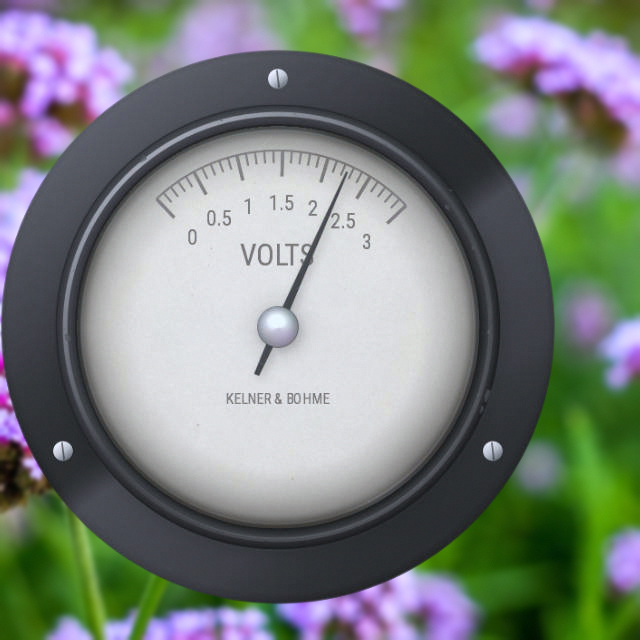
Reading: **2.25** V
